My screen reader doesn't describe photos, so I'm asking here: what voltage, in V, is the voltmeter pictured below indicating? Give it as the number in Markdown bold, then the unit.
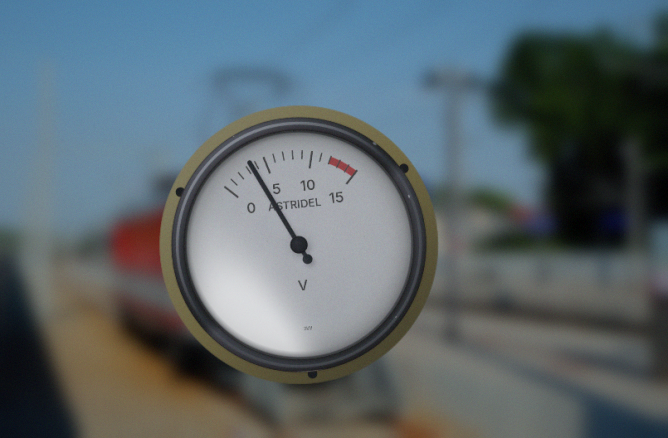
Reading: **3.5** V
